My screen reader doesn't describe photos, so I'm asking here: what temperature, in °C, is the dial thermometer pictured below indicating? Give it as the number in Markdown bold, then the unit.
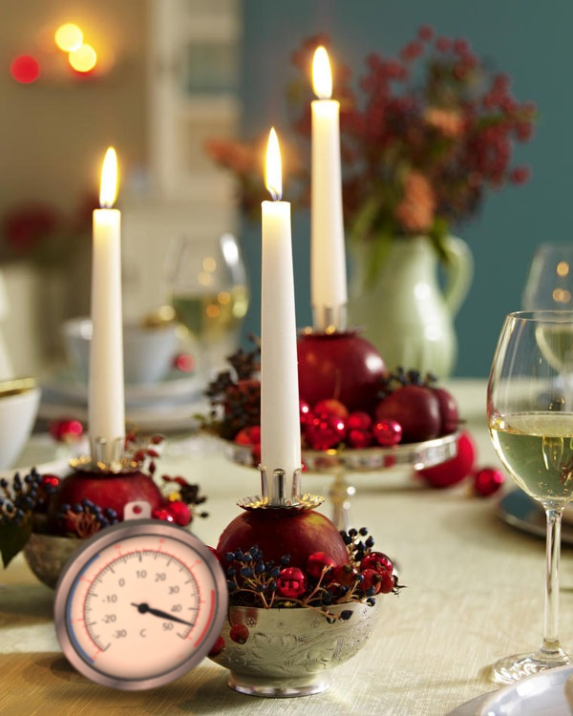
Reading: **45** °C
